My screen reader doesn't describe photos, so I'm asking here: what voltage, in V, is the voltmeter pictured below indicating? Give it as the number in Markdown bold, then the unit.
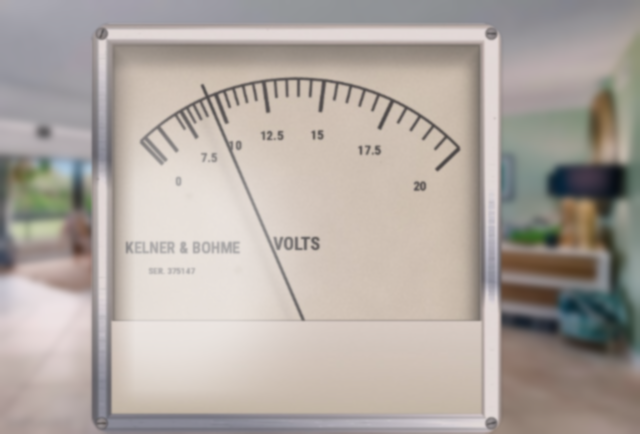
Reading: **9.5** V
